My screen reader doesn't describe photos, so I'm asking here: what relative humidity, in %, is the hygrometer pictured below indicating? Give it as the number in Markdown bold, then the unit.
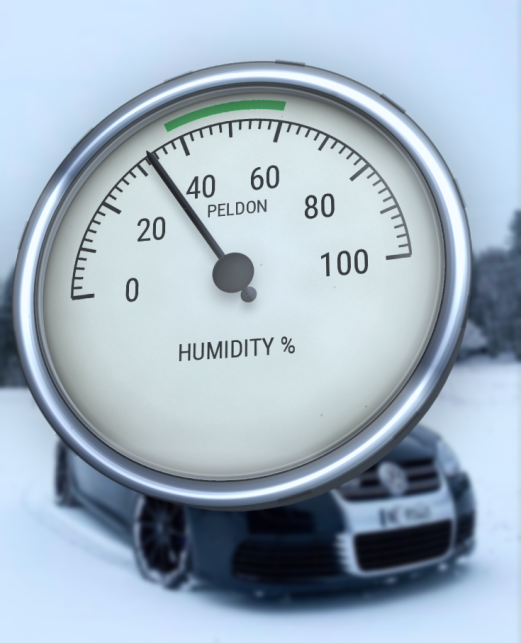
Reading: **33** %
